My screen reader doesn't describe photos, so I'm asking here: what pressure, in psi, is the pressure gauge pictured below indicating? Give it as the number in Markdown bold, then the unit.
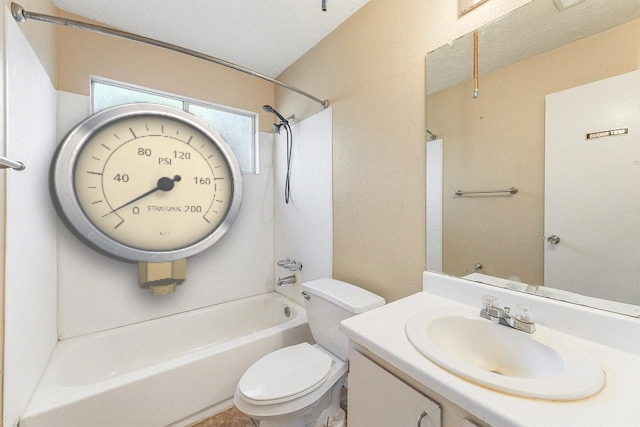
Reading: **10** psi
